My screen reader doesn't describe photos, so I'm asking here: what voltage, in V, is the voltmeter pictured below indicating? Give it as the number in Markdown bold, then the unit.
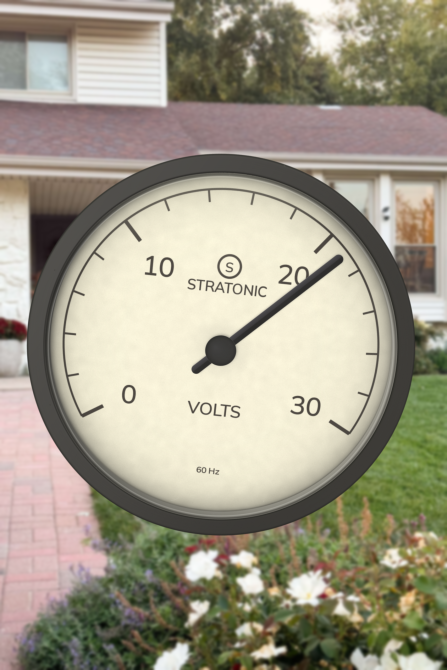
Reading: **21** V
